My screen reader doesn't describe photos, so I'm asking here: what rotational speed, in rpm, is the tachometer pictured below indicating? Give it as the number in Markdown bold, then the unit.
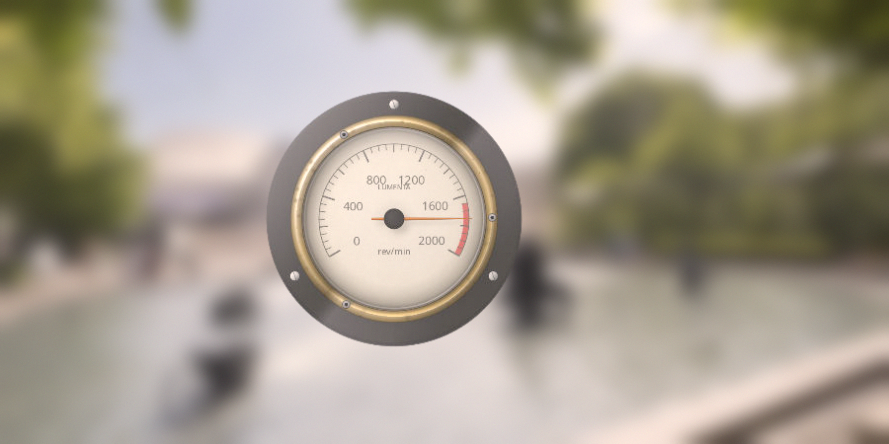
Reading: **1750** rpm
